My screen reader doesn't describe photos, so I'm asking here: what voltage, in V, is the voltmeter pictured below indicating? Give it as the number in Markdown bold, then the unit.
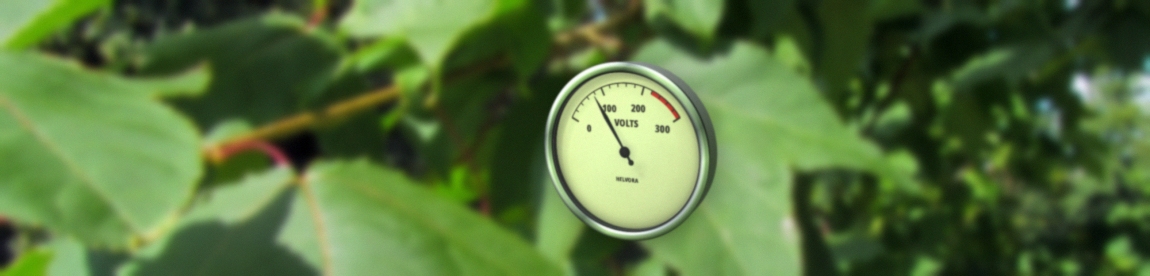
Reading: **80** V
